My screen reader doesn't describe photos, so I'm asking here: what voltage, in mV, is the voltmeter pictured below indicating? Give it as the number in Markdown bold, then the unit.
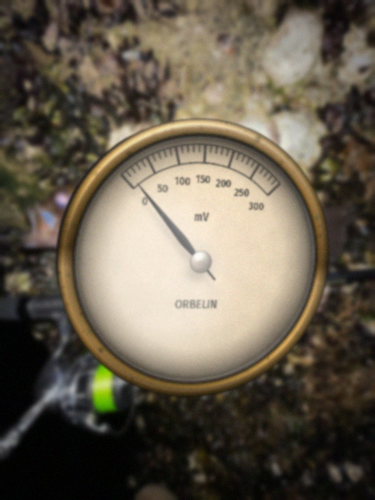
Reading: **10** mV
